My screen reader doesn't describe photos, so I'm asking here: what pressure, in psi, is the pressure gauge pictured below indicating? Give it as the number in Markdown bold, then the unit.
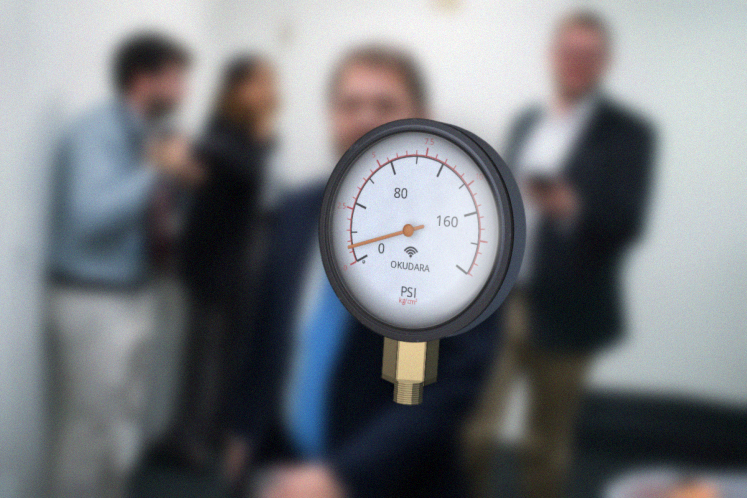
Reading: **10** psi
